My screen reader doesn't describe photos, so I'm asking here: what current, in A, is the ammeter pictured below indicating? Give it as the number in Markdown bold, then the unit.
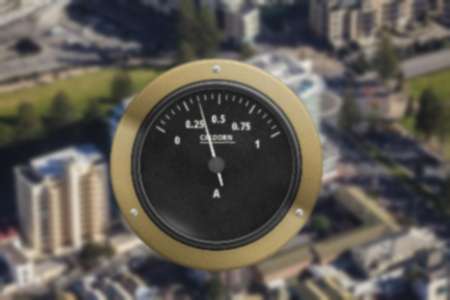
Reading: **0.35** A
